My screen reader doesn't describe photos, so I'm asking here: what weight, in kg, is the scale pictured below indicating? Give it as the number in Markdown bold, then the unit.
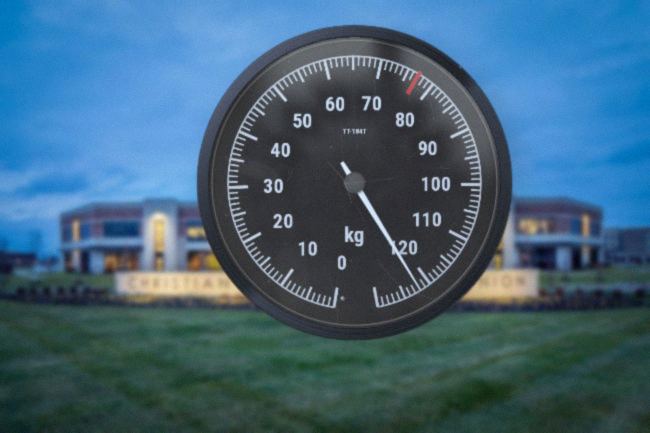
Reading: **122** kg
